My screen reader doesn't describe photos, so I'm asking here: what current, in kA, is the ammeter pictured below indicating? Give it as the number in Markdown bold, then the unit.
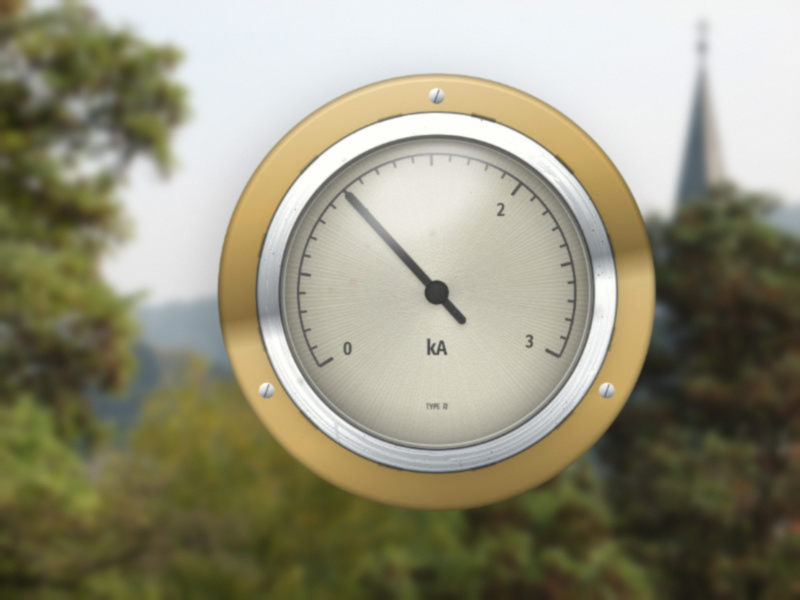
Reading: **1** kA
